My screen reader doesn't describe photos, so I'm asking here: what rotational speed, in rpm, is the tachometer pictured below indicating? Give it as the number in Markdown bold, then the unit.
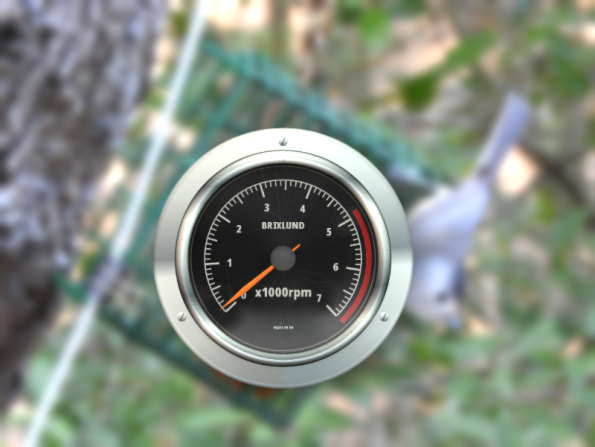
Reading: **100** rpm
